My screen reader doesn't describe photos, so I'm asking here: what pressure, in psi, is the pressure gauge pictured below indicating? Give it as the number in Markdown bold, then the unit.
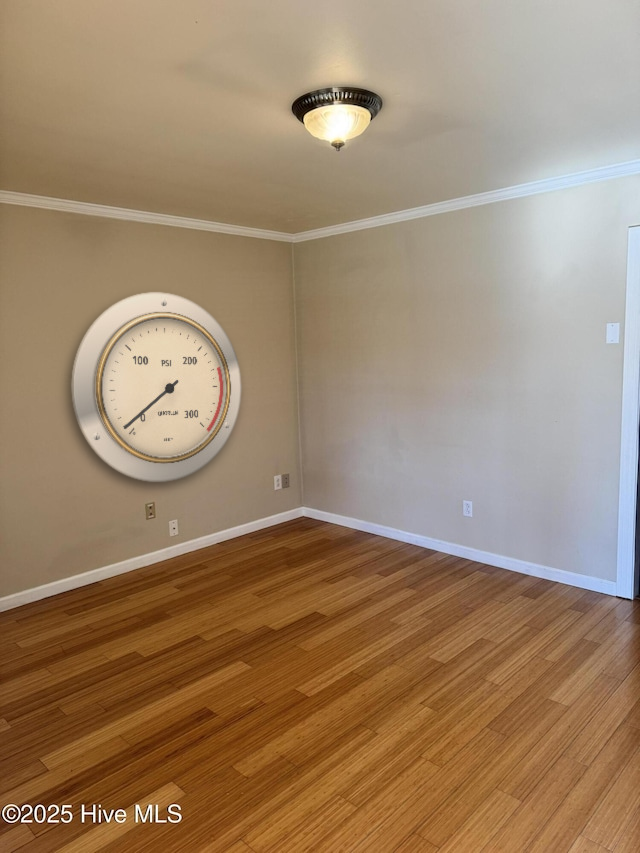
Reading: **10** psi
